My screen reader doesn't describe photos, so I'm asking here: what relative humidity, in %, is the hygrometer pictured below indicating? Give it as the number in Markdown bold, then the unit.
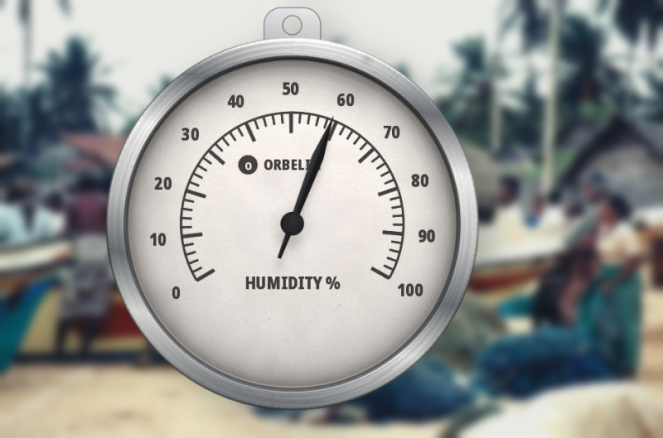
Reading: **59** %
